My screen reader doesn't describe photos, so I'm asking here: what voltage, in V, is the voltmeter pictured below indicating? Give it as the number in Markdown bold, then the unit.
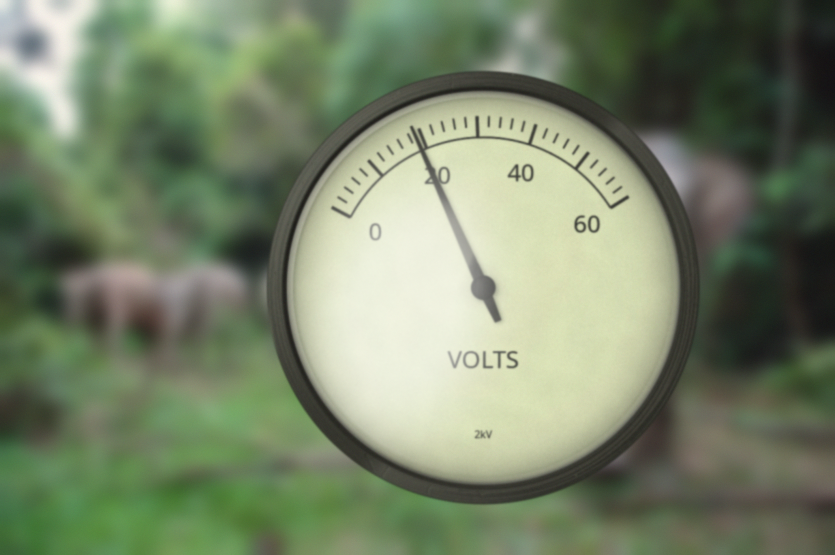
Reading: **19** V
